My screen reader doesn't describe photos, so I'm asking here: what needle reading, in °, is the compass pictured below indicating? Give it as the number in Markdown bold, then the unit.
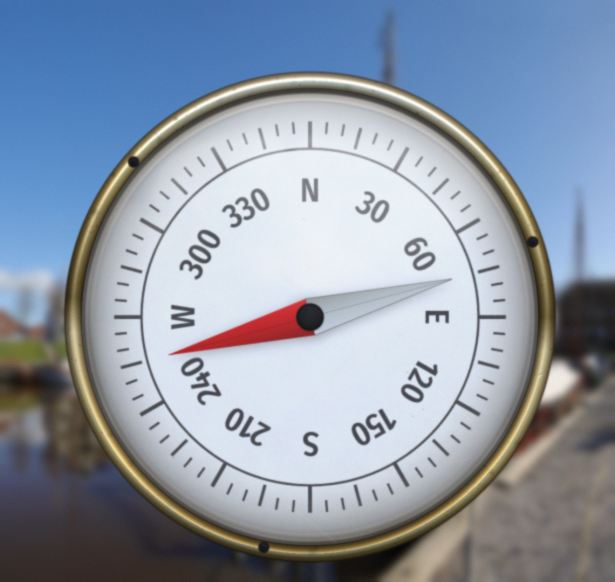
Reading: **255** °
